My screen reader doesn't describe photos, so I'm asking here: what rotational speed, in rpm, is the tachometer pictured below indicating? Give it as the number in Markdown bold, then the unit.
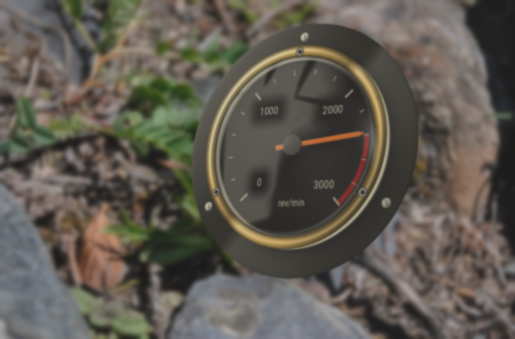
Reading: **2400** rpm
